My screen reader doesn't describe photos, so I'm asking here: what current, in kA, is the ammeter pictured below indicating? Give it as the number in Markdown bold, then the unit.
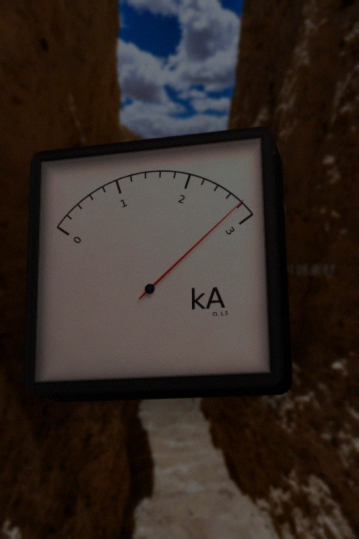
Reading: **2.8** kA
